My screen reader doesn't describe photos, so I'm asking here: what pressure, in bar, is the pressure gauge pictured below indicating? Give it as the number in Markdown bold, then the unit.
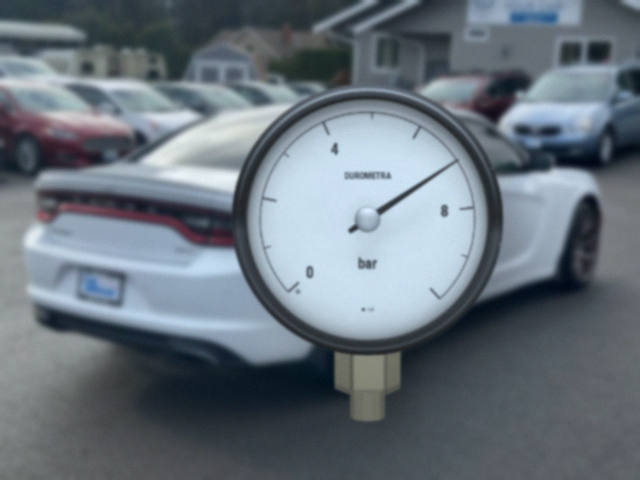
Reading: **7** bar
